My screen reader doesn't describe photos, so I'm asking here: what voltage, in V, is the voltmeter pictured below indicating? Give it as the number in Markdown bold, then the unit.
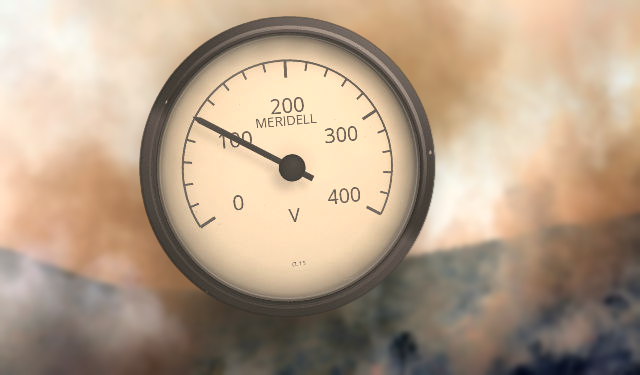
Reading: **100** V
